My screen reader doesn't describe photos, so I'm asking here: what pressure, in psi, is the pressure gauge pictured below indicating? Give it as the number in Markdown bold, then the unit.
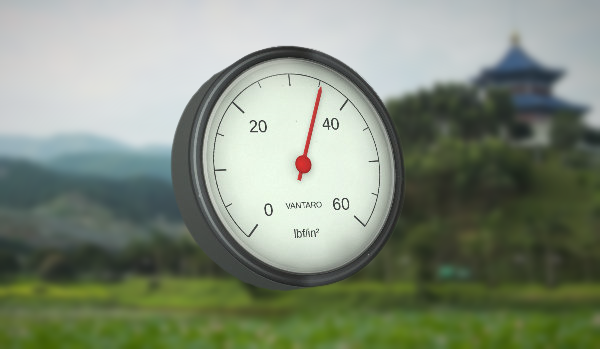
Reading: **35** psi
